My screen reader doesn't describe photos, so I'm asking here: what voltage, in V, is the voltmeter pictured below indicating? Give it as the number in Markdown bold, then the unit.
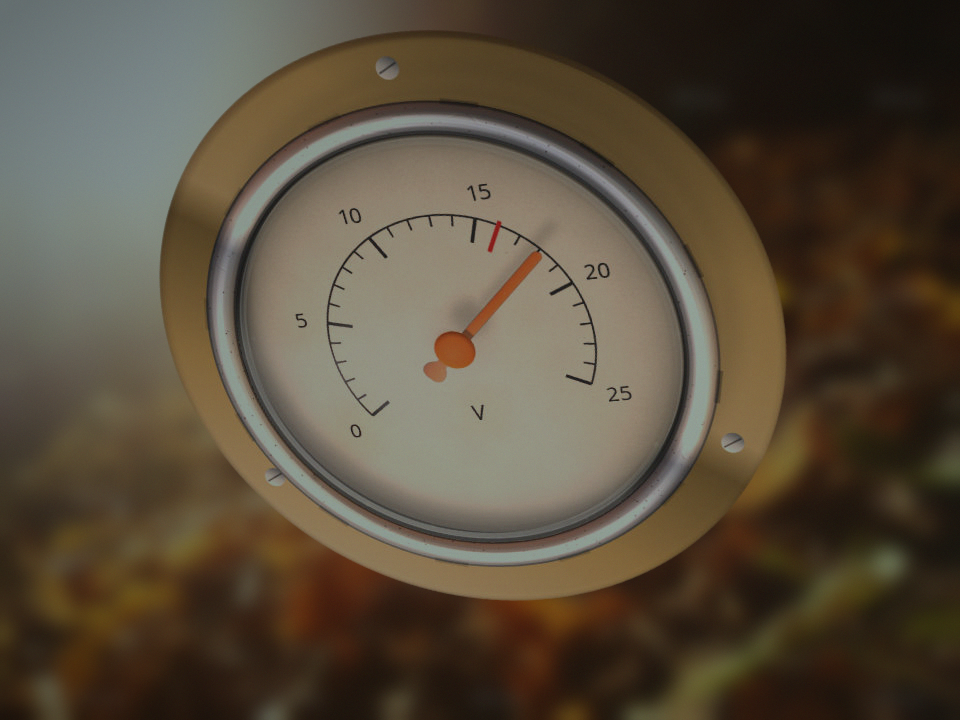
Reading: **18** V
